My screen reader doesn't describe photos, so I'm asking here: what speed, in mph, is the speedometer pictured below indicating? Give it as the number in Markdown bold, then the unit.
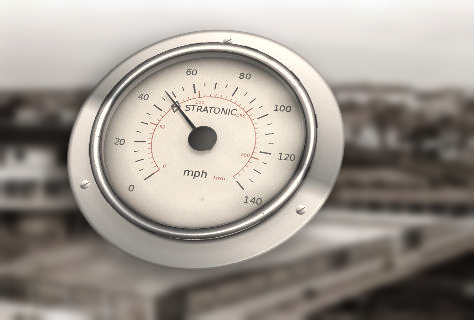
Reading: **47.5** mph
